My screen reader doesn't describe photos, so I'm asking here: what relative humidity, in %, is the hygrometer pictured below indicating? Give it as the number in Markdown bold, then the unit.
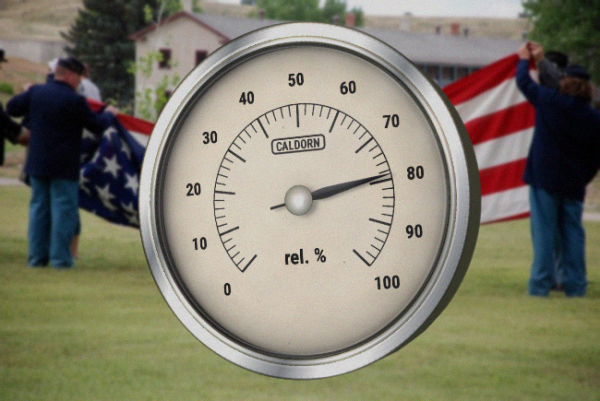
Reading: **79** %
